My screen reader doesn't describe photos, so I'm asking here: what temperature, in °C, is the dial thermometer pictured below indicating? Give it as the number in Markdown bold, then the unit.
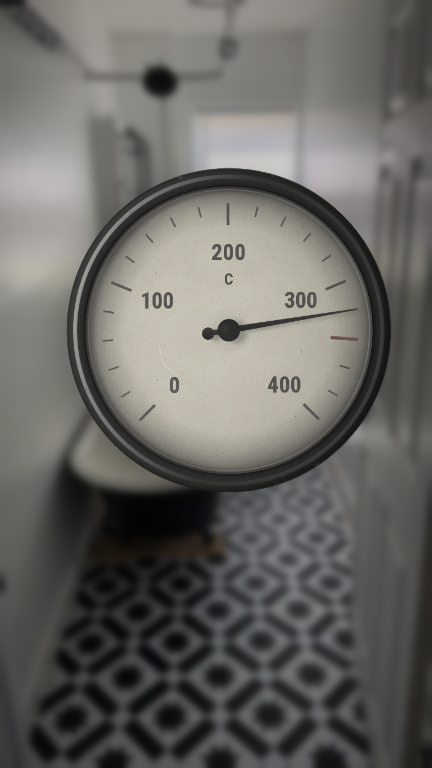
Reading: **320** °C
